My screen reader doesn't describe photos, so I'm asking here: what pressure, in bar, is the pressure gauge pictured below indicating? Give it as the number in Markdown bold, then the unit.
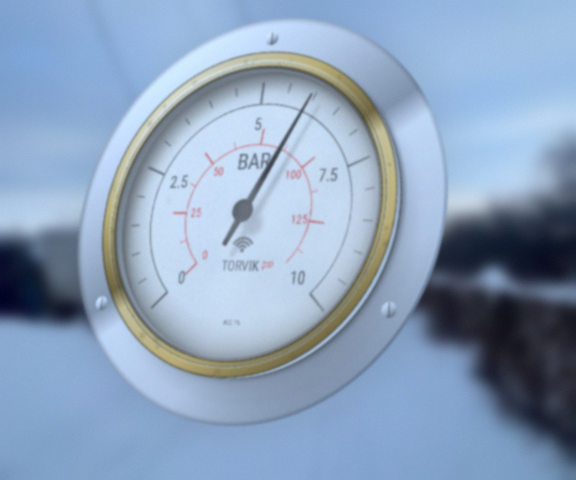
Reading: **6** bar
